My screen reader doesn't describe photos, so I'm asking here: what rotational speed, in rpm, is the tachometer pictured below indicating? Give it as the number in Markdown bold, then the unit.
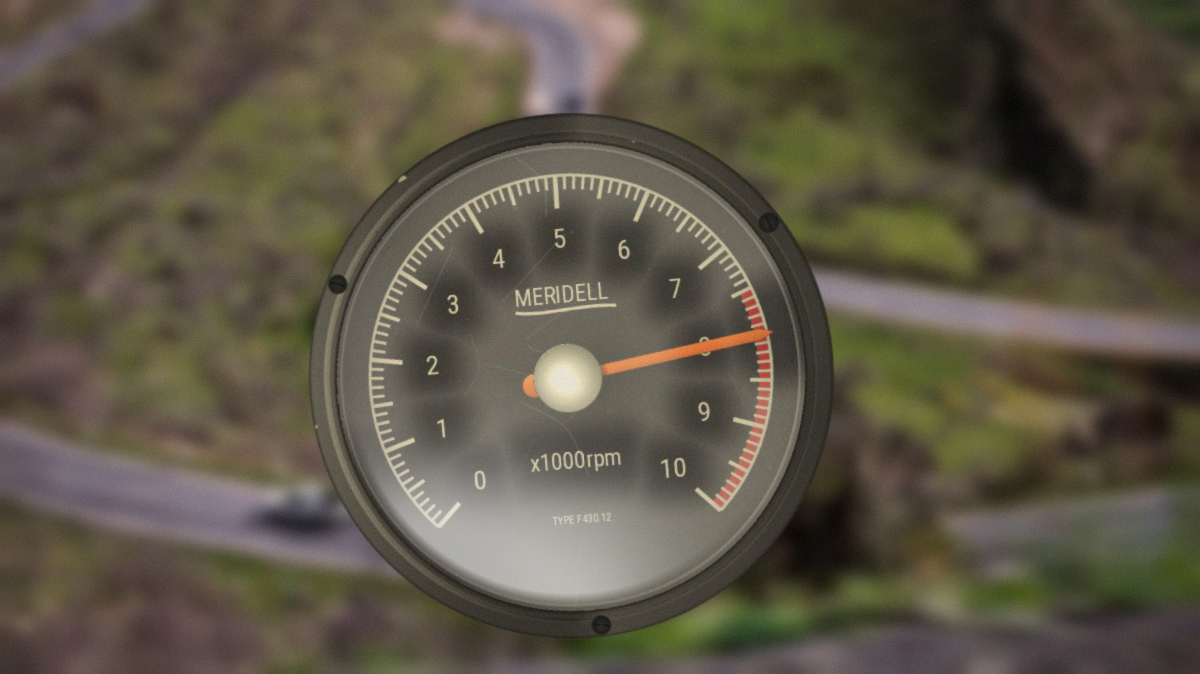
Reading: **8000** rpm
